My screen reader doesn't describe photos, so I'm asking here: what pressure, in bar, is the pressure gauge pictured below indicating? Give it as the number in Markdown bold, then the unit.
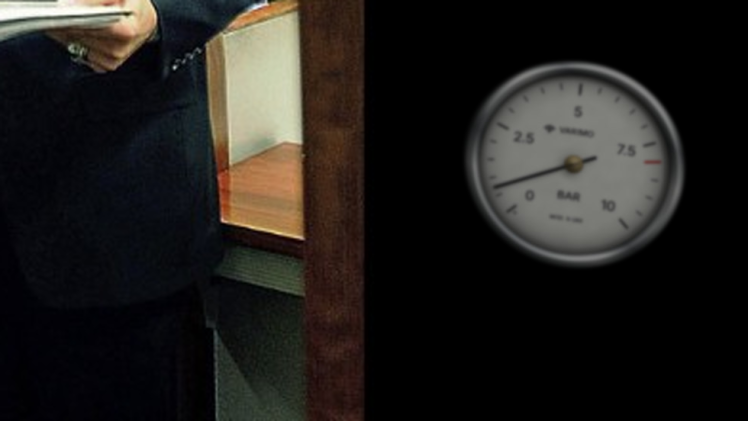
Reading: **0.75** bar
